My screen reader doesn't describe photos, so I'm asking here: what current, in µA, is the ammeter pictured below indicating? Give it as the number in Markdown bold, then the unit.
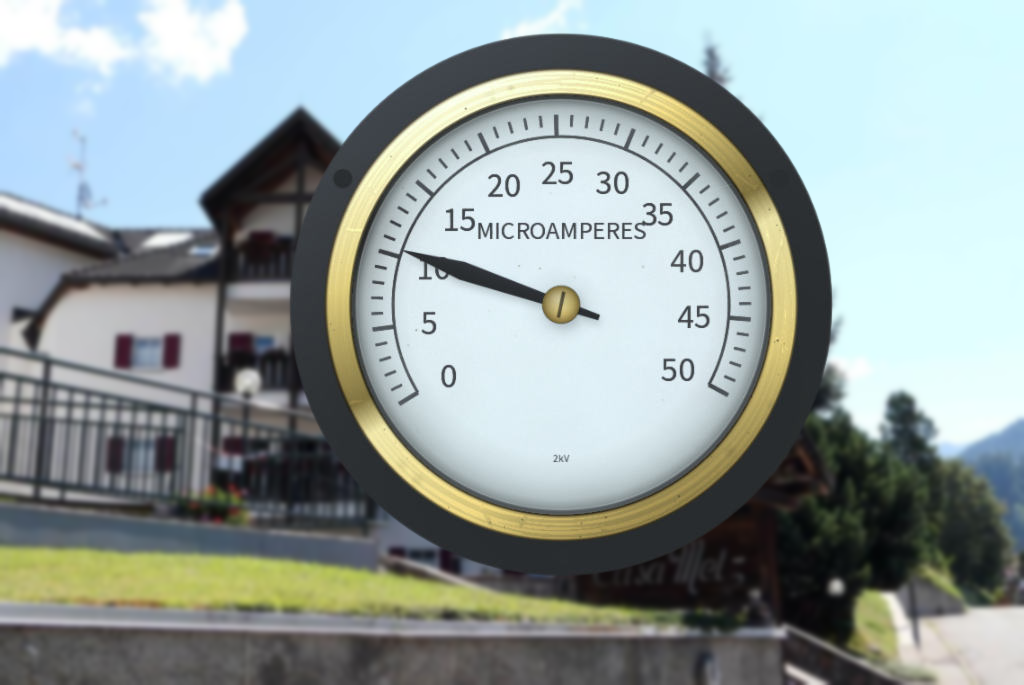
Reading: **10.5** µA
